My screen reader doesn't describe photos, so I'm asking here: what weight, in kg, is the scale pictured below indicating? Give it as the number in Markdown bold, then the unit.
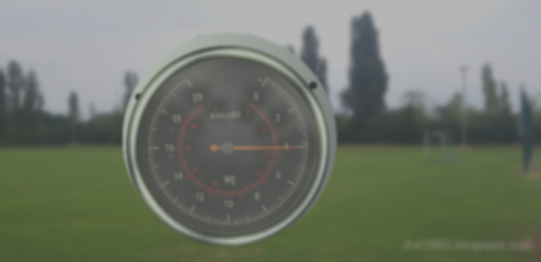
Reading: **4** kg
